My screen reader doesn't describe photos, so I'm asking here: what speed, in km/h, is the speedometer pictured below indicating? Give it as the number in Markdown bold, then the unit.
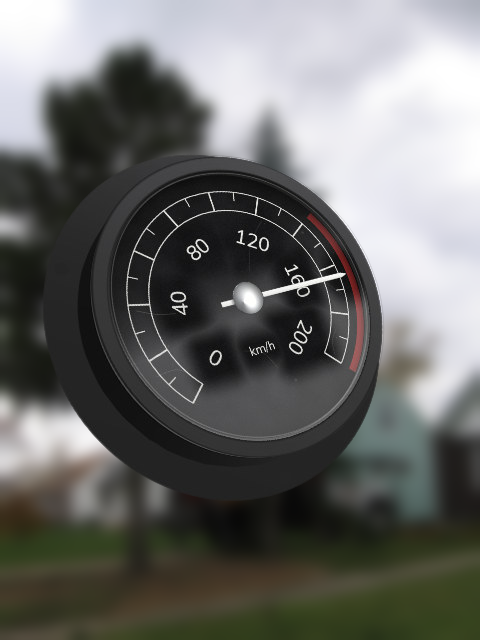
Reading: **165** km/h
